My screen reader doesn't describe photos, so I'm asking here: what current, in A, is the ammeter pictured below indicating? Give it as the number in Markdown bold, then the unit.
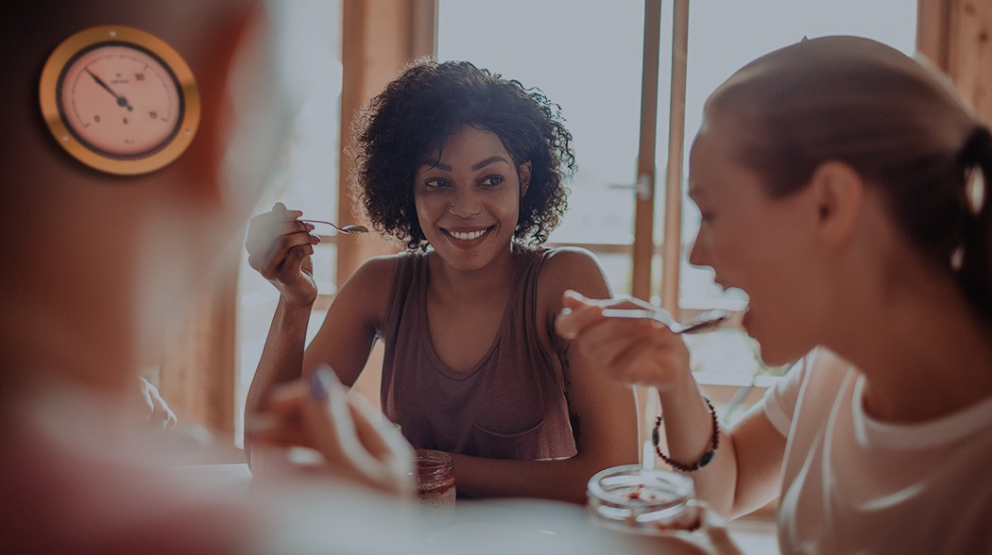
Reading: **5** A
